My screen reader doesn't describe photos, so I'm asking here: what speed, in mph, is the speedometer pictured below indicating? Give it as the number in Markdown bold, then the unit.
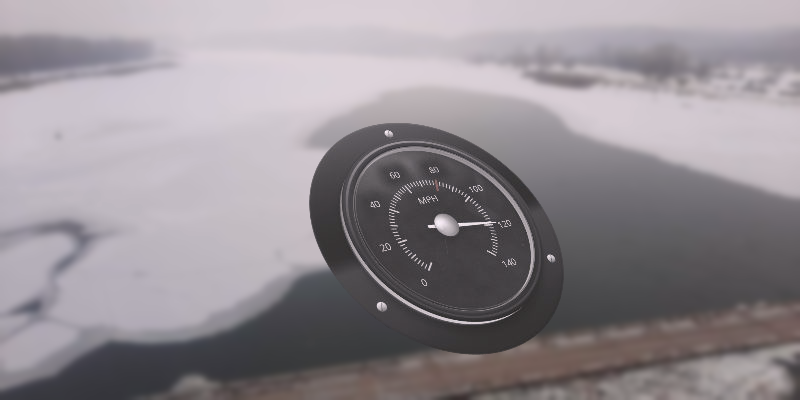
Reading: **120** mph
